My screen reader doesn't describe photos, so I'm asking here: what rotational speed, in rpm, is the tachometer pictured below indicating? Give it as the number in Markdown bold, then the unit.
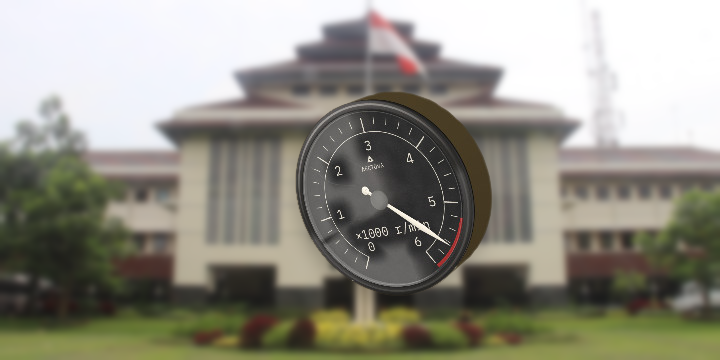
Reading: **5600** rpm
